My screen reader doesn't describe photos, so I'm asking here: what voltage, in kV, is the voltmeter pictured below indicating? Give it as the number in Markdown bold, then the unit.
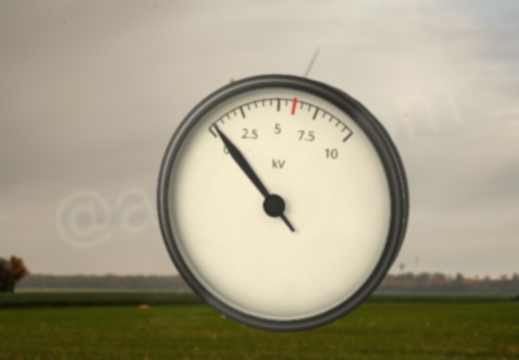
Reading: **0.5** kV
